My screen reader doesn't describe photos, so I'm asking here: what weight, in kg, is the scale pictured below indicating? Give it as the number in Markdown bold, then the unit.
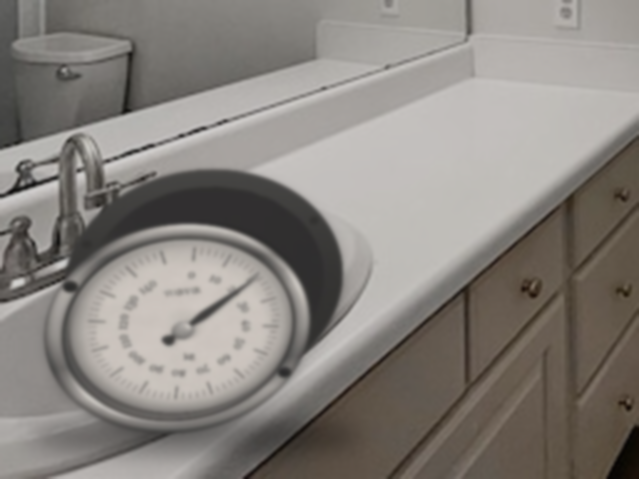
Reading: **20** kg
